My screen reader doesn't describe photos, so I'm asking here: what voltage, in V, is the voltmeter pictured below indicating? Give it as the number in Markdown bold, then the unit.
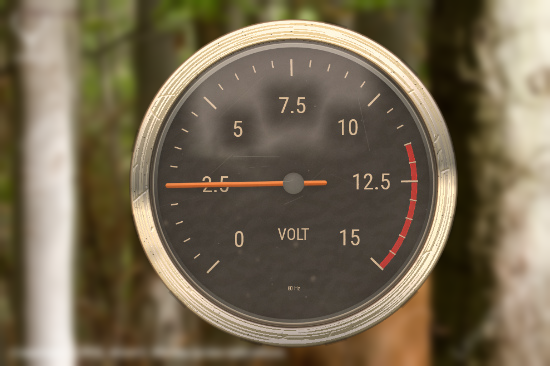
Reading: **2.5** V
